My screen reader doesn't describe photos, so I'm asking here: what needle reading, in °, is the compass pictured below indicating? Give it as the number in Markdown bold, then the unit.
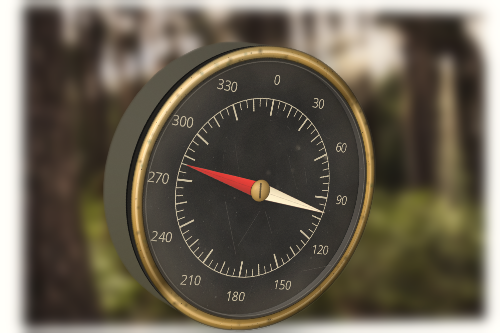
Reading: **280** °
